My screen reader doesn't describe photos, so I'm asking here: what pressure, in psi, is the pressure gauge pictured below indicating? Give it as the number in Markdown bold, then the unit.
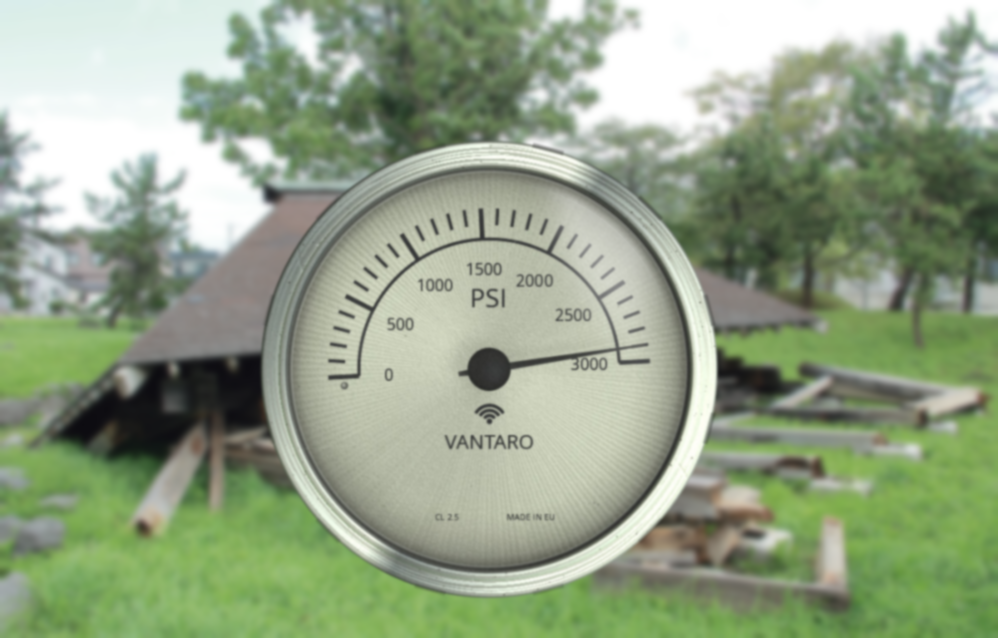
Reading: **2900** psi
